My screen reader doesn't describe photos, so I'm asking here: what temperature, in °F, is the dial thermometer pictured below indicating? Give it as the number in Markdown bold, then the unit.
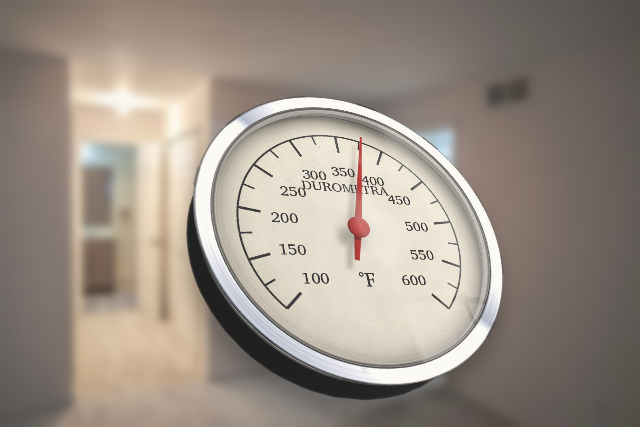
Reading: **375** °F
